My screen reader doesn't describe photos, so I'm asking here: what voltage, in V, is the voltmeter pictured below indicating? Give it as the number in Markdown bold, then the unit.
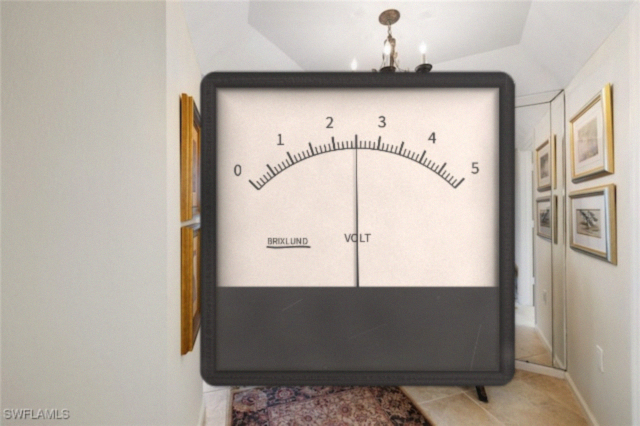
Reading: **2.5** V
